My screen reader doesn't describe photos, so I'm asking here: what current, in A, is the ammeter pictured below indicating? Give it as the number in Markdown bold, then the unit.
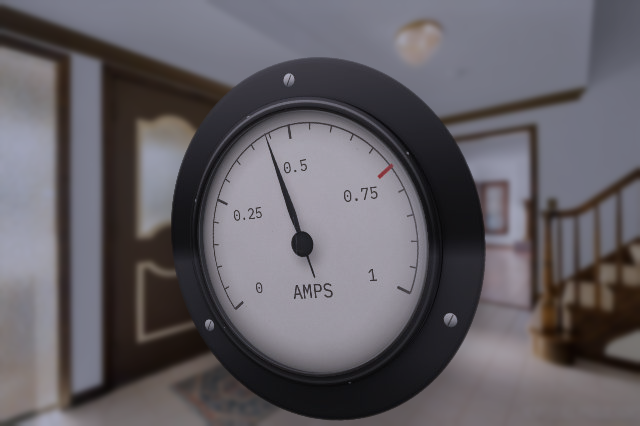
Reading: **0.45** A
